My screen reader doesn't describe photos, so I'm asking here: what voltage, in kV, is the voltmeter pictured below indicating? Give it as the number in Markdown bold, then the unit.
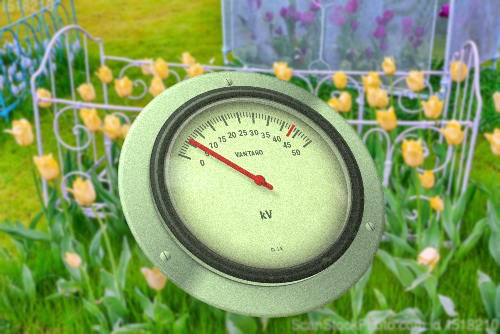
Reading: **5** kV
